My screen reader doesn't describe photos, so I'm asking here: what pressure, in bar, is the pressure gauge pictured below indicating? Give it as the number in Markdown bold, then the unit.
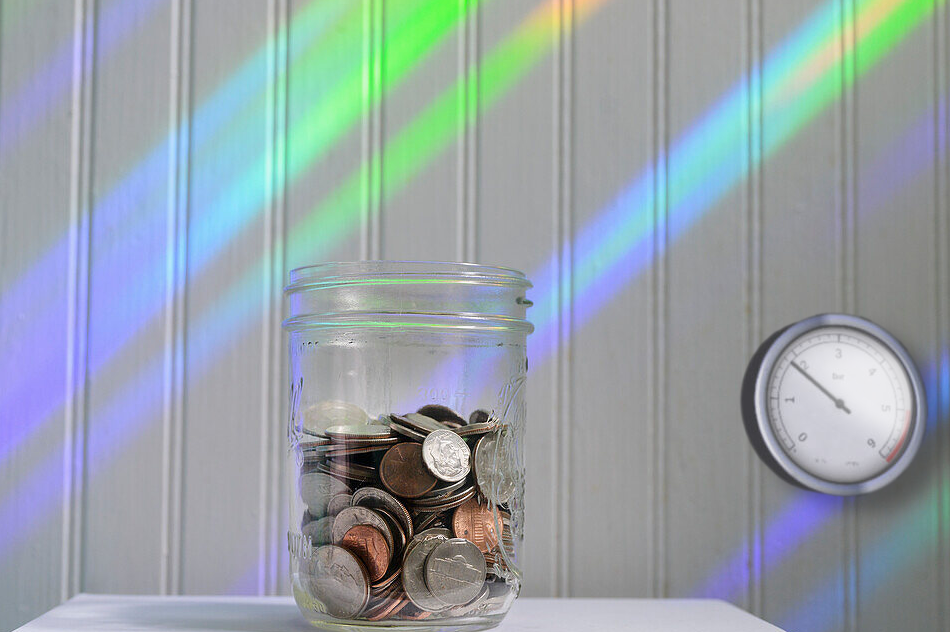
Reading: **1.8** bar
